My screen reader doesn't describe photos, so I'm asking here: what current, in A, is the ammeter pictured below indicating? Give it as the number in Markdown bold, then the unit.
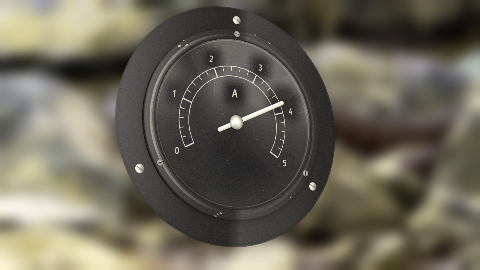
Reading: **3.8** A
